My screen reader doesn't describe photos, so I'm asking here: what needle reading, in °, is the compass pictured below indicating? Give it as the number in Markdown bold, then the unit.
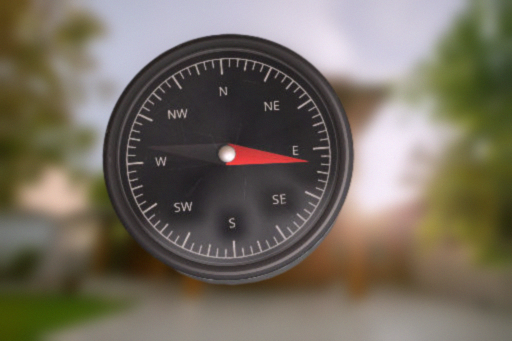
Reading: **100** °
